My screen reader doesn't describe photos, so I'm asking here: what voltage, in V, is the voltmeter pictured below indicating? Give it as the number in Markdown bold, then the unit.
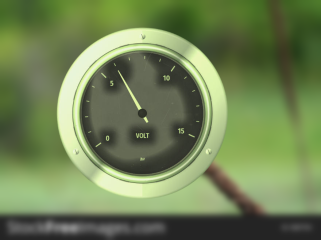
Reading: **6** V
